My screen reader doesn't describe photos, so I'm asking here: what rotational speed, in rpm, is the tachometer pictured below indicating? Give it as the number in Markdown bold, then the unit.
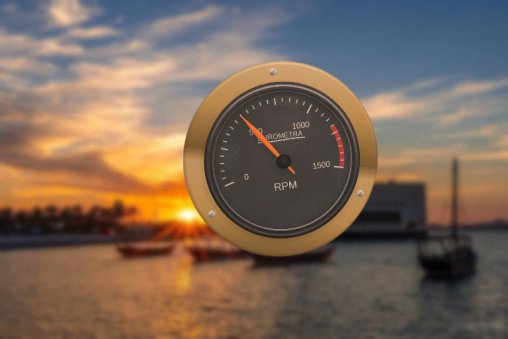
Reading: **500** rpm
